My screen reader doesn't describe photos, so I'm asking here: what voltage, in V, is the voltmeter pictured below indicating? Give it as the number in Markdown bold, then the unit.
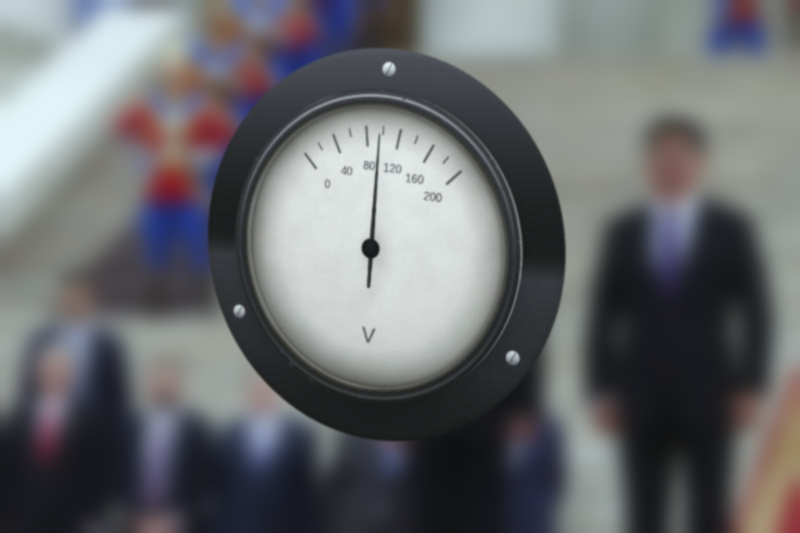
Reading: **100** V
